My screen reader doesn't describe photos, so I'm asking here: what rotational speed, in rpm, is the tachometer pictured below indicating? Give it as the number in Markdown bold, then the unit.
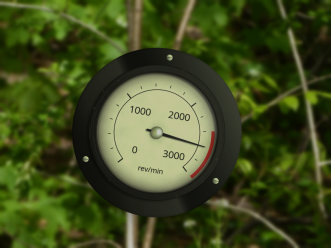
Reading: **2600** rpm
